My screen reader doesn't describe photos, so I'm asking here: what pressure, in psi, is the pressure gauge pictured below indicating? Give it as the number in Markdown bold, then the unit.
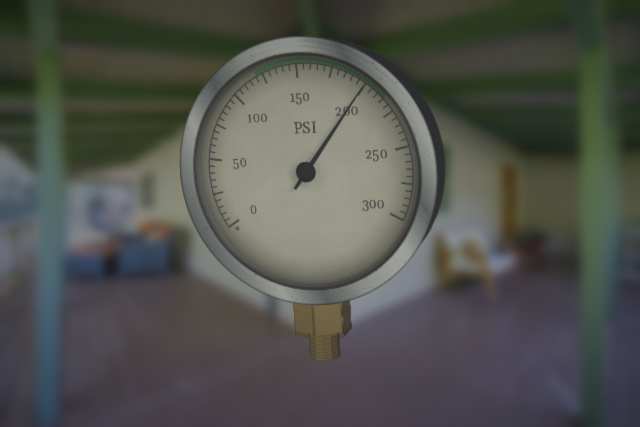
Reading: **200** psi
